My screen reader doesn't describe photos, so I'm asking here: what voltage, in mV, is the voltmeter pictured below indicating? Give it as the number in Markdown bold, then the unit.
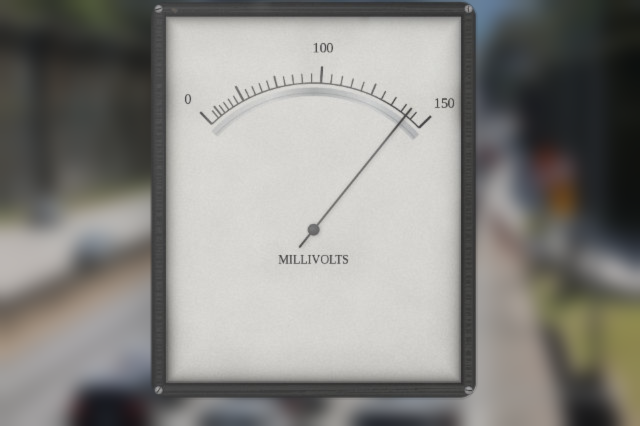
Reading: **142.5** mV
